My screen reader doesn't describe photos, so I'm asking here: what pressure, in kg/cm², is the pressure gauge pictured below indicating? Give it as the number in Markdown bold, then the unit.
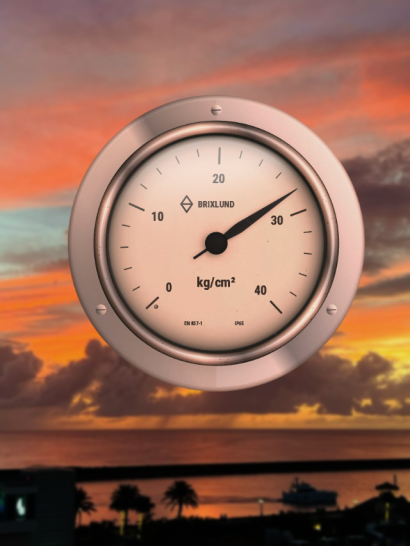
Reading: **28** kg/cm²
